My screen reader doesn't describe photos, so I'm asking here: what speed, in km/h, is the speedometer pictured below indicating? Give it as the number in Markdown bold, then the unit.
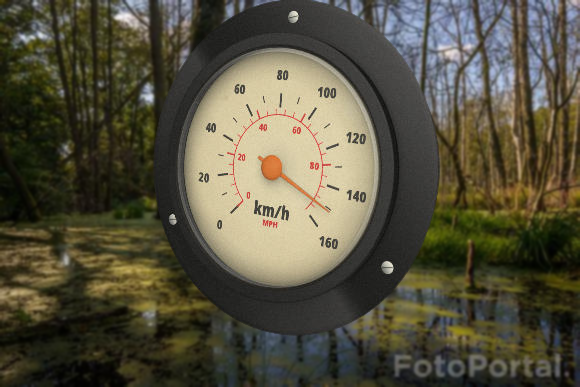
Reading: **150** km/h
